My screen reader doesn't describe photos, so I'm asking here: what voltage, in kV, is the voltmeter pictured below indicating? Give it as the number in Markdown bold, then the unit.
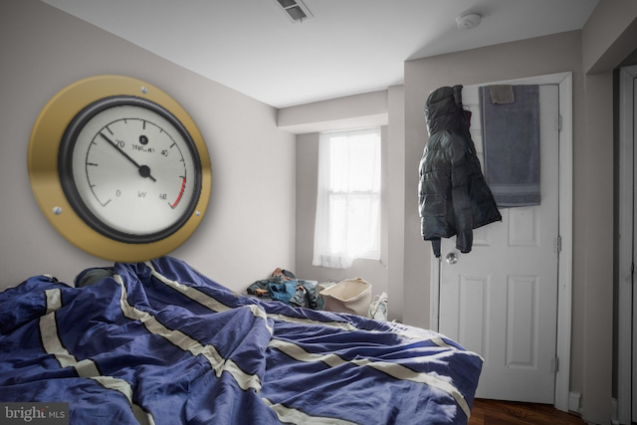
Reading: **17.5** kV
